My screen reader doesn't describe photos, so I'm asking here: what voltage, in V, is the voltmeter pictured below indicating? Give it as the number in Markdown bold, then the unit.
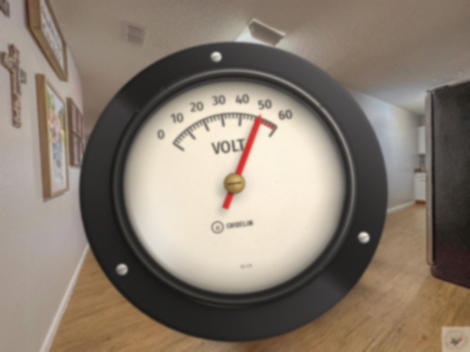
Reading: **50** V
